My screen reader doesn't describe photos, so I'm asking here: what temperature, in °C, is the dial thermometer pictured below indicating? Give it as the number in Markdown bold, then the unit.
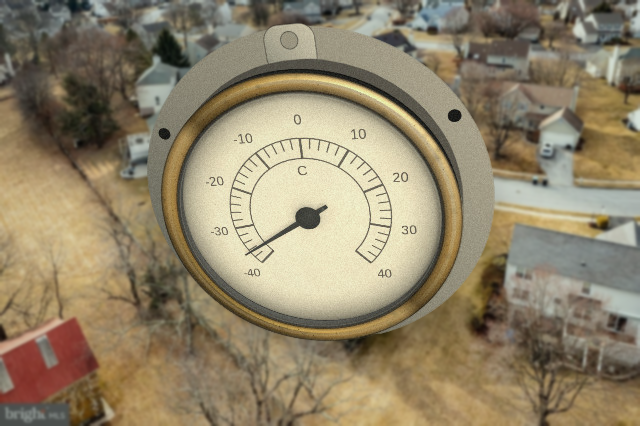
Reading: **-36** °C
